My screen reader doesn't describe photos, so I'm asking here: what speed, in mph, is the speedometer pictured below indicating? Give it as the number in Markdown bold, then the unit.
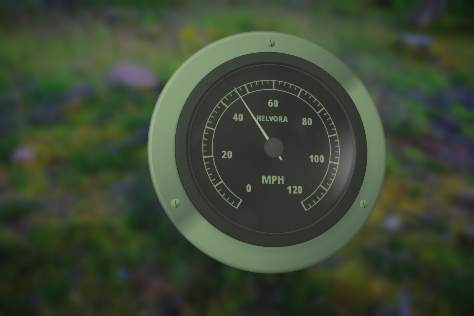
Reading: **46** mph
